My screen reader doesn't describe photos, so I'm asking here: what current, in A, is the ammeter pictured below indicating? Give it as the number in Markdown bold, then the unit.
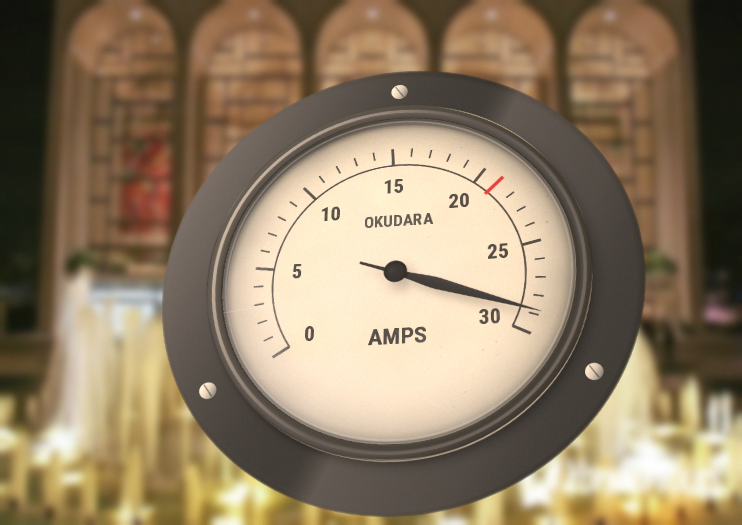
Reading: **29** A
